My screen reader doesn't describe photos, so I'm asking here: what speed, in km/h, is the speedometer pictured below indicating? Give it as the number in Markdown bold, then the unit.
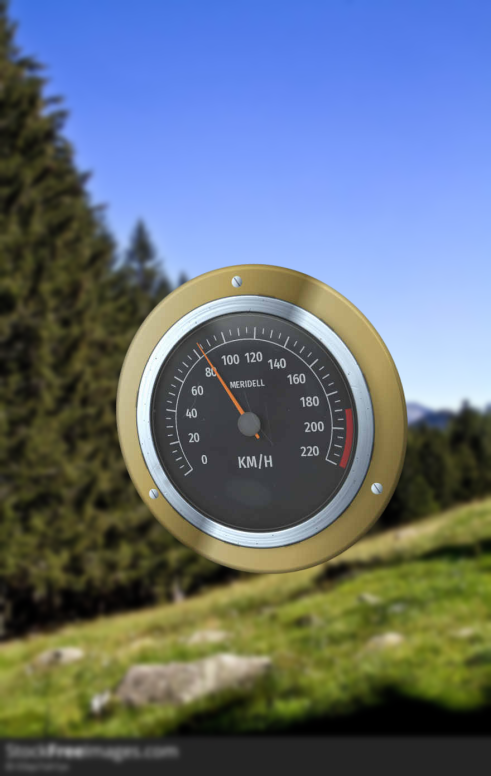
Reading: **85** km/h
